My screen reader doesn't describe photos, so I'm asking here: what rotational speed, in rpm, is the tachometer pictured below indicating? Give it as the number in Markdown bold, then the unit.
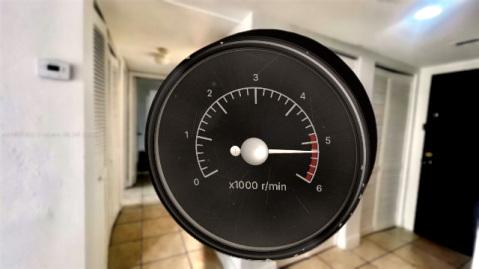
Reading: **5200** rpm
